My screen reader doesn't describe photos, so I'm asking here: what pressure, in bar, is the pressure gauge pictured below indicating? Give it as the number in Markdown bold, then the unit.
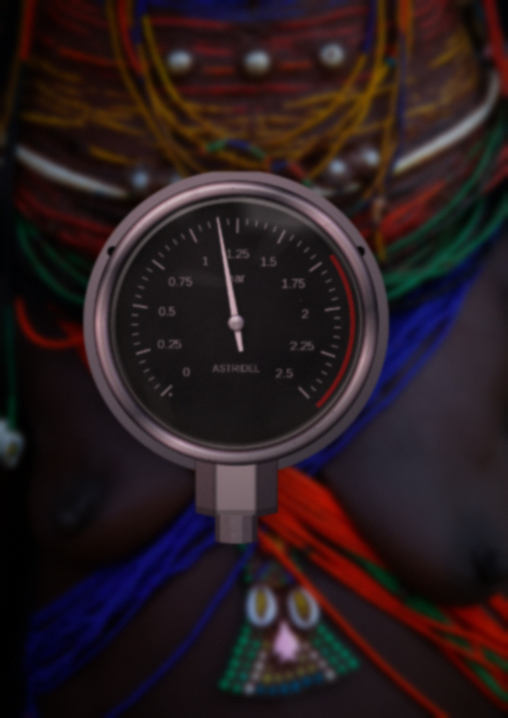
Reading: **1.15** bar
